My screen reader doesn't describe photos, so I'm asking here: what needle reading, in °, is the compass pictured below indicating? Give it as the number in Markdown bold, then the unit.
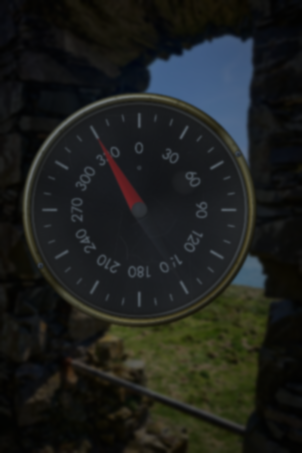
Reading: **330** °
